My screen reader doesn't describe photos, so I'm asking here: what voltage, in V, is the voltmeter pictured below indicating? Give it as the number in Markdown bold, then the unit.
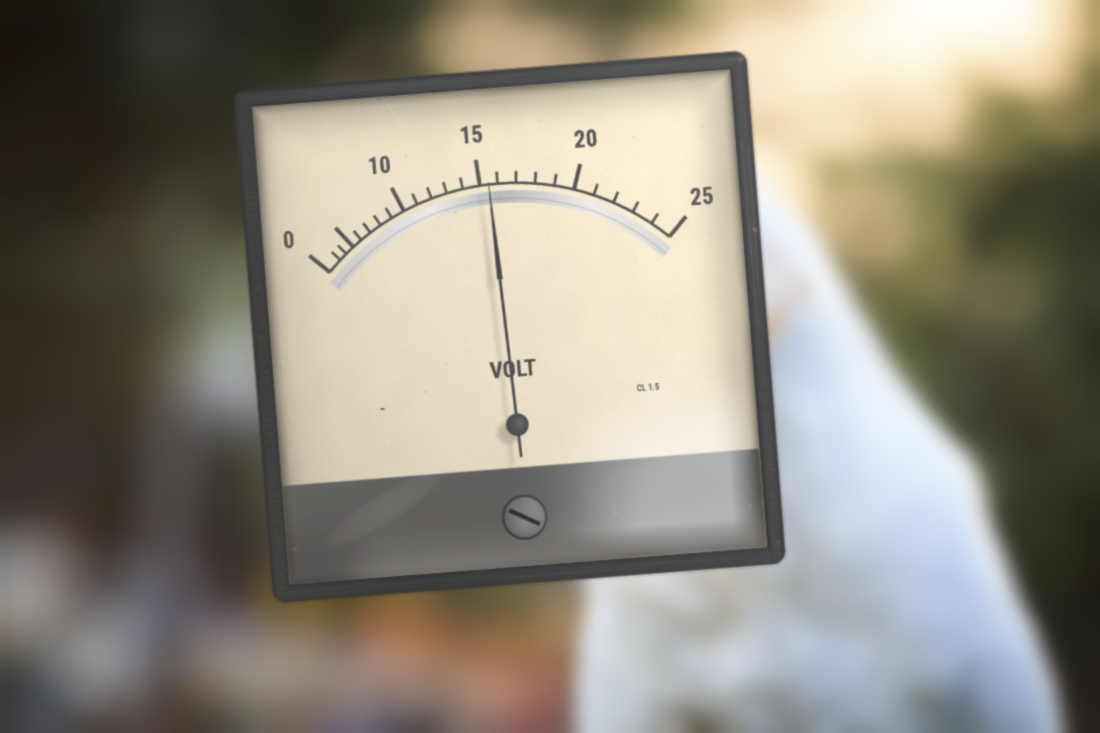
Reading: **15.5** V
